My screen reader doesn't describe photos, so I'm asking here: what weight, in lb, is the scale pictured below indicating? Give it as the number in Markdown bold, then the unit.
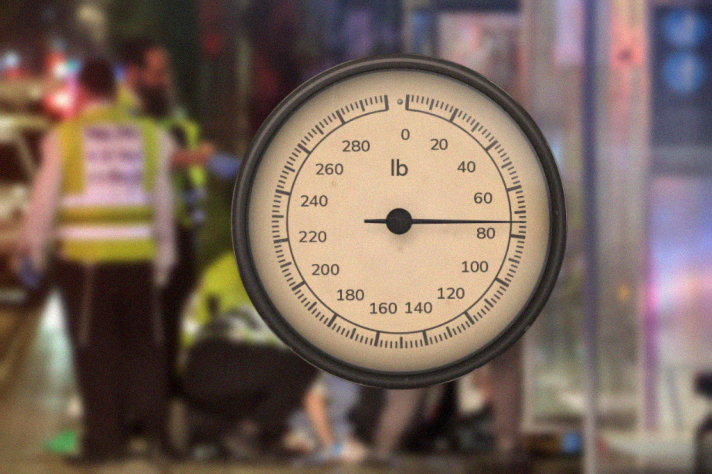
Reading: **74** lb
